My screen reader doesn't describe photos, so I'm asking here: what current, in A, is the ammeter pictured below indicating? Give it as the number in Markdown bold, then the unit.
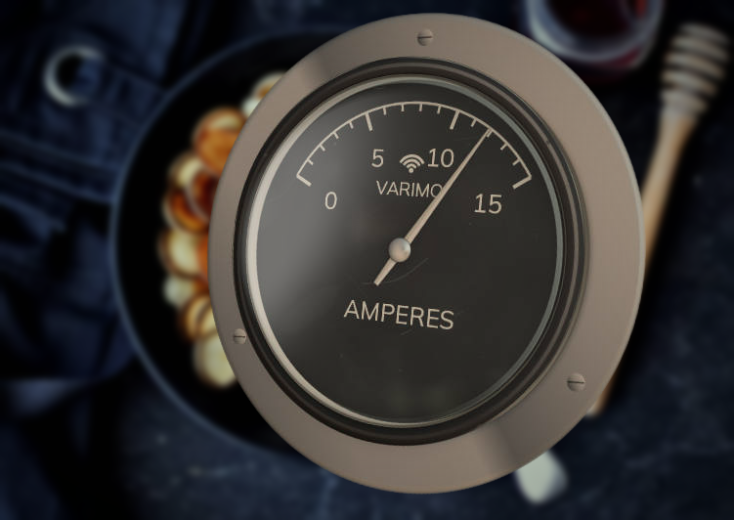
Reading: **12** A
